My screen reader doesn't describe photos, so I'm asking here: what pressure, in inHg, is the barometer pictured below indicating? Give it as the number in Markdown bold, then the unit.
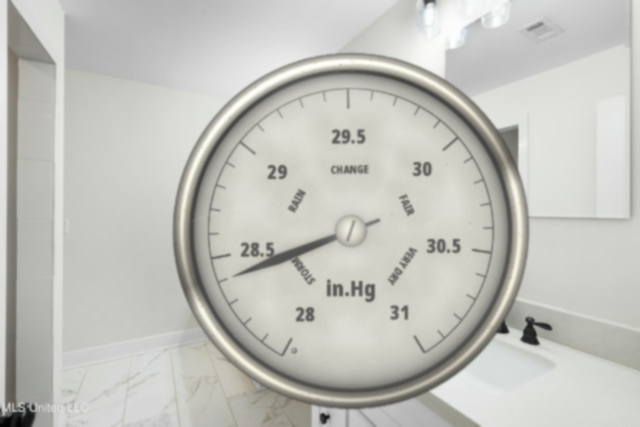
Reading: **28.4** inHg
